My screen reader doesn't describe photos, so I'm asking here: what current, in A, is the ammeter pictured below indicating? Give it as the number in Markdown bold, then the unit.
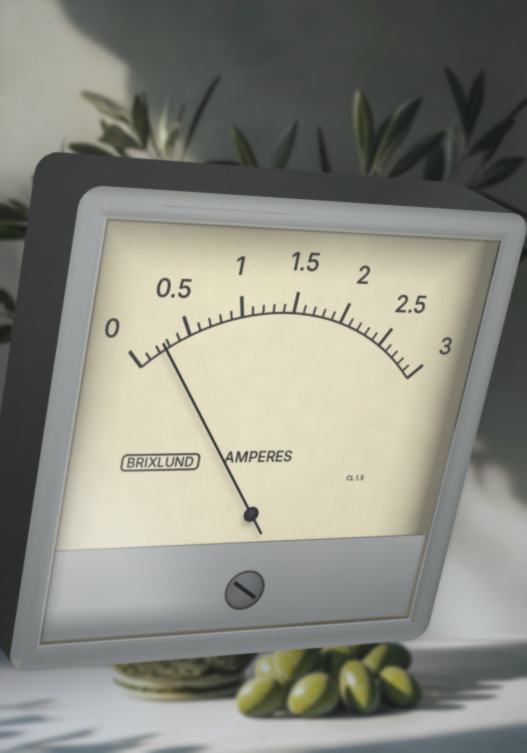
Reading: **0.25** A
